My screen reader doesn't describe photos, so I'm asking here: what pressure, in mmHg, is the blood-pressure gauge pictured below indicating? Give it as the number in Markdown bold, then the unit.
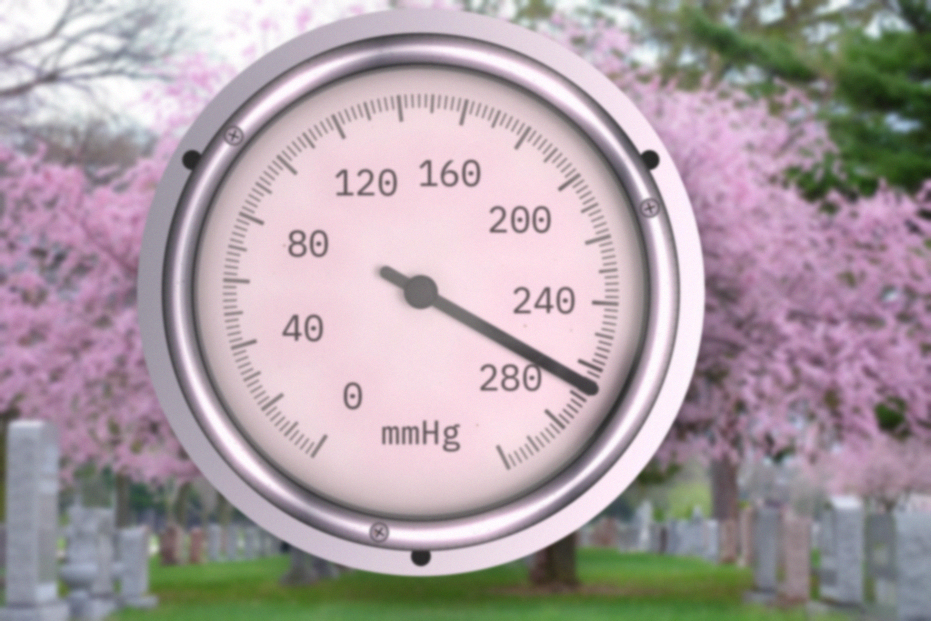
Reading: **266** mmHg
